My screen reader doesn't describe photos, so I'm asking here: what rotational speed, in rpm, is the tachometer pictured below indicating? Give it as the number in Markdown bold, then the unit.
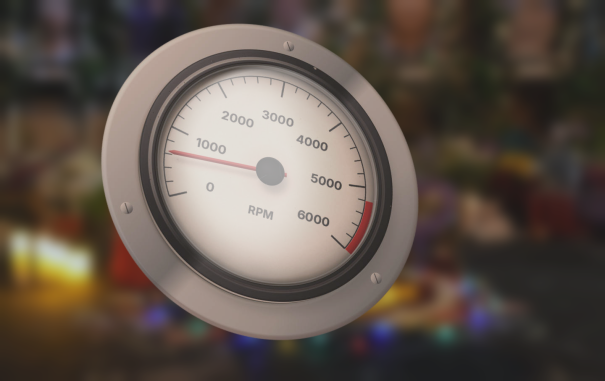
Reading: **600** rpm
